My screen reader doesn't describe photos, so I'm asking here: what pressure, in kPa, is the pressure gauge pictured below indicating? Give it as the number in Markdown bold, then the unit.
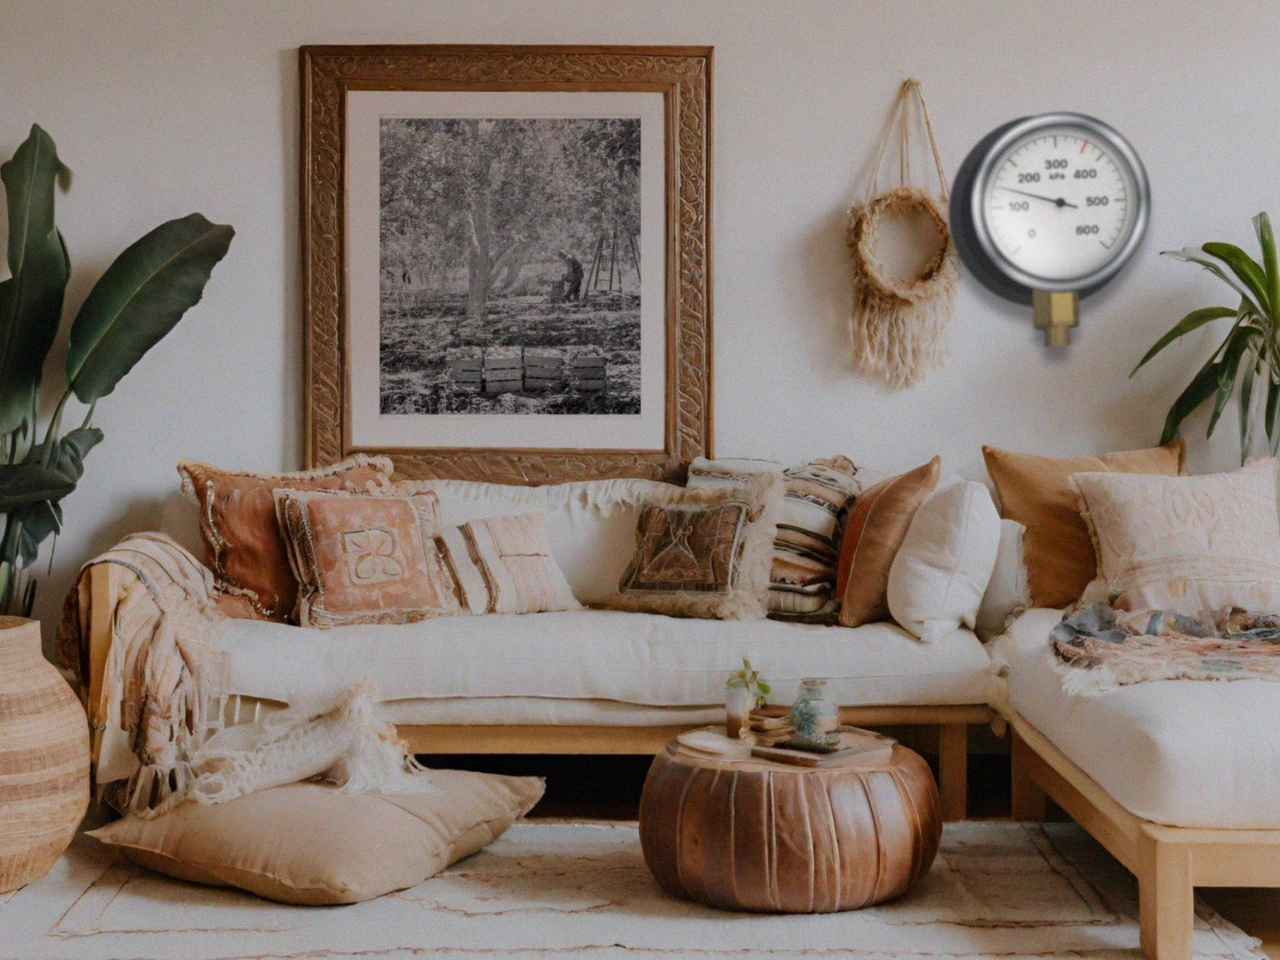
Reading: **140** kPa
